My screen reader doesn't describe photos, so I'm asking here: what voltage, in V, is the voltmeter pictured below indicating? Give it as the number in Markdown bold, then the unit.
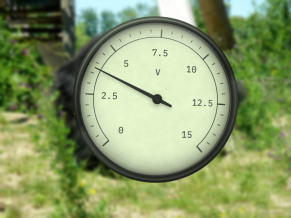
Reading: **3.75** V
